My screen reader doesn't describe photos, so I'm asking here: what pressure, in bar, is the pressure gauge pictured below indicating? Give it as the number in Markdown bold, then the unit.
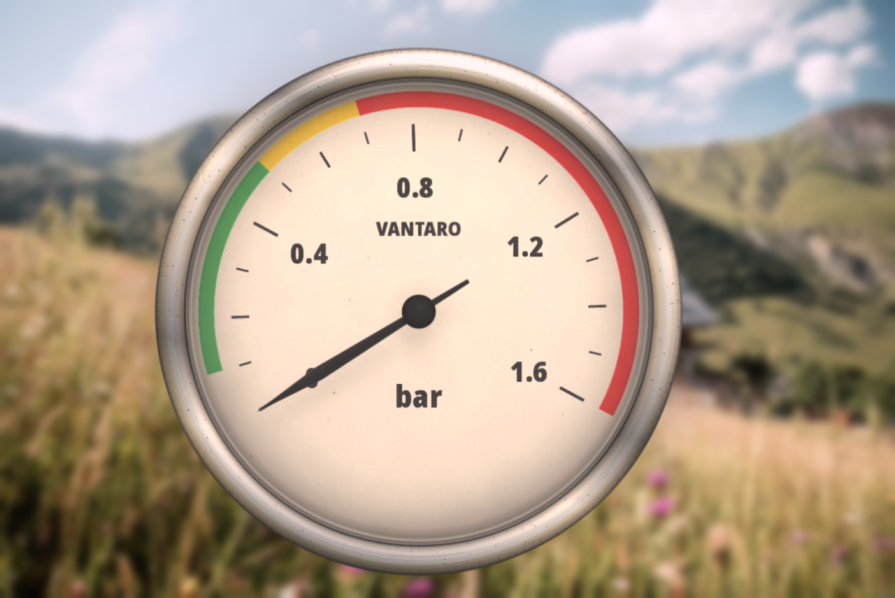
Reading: **0** bar
